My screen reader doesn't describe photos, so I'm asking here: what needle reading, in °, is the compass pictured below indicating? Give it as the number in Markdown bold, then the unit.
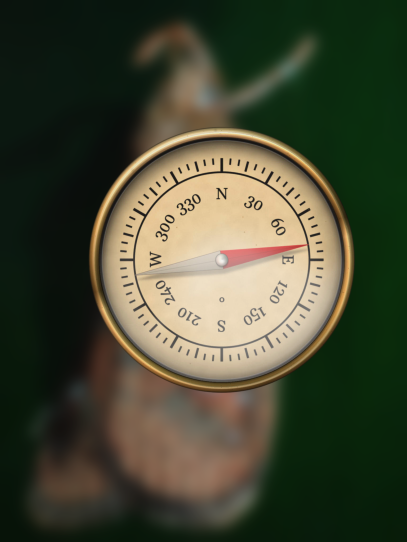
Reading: **80** °
